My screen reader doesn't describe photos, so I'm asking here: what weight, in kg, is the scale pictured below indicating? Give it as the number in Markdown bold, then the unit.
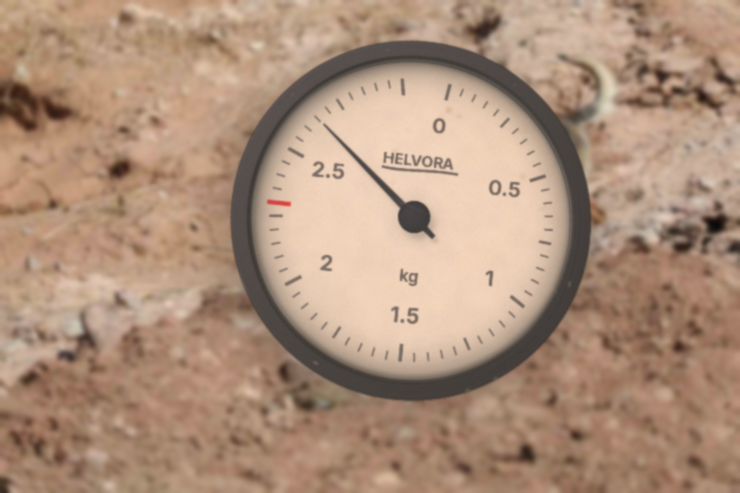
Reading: **2.65** kg
